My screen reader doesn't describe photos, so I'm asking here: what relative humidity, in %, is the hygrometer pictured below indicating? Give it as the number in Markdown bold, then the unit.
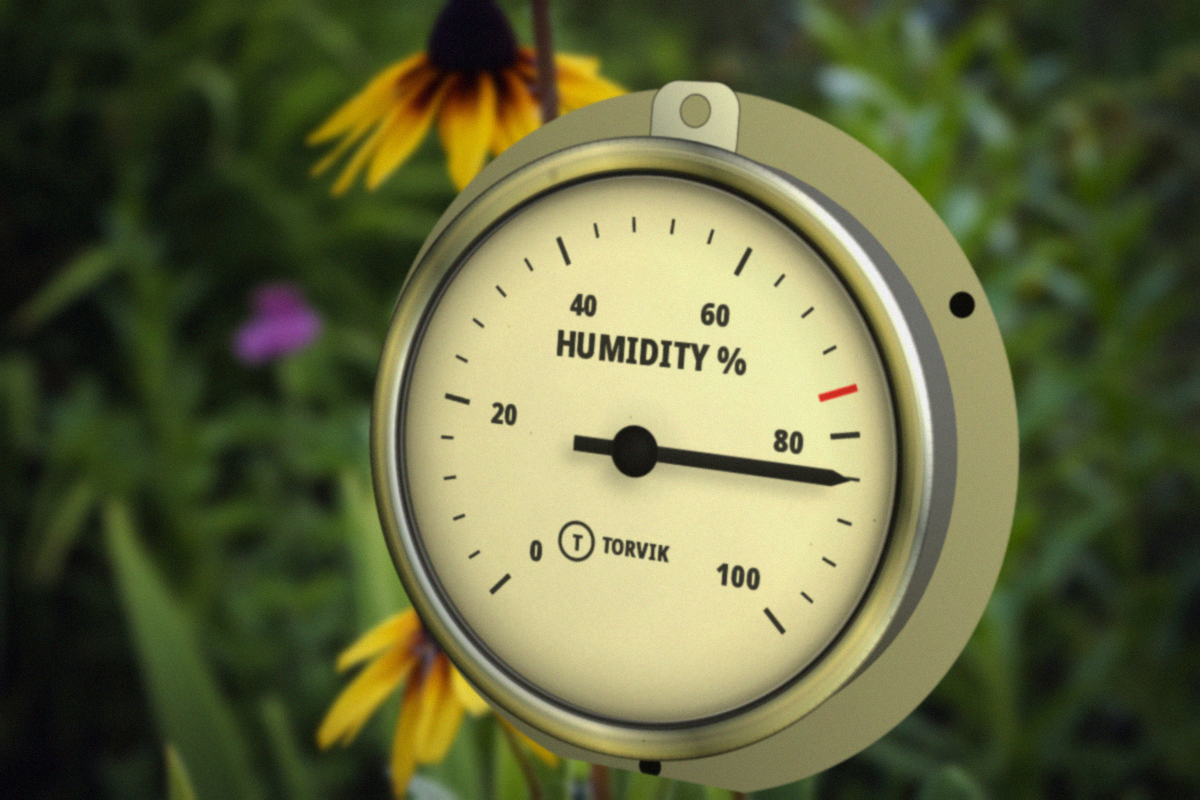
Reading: **84** %
